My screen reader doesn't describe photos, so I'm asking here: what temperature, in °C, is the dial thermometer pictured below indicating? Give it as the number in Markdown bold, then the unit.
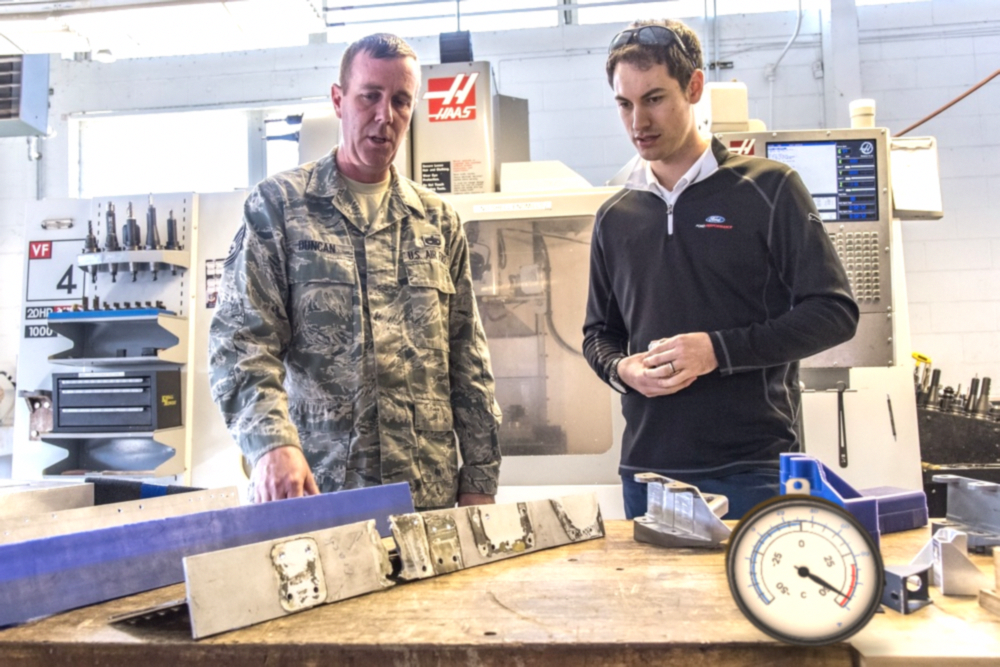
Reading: **45** °C
